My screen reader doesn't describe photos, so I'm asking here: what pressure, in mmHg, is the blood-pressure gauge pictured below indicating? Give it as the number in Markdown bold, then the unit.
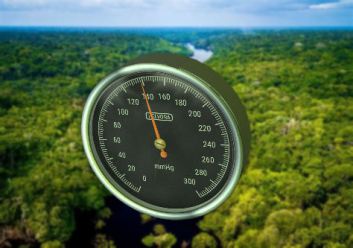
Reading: **140** mmHg
